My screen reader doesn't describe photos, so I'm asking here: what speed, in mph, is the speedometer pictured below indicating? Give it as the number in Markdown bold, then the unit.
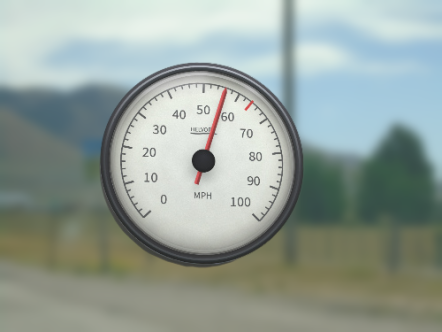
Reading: **56** mph
